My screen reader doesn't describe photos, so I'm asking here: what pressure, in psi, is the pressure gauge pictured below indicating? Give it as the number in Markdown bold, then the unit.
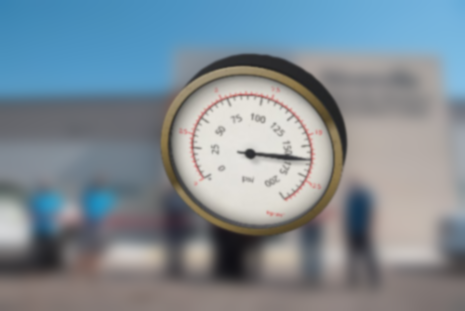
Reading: **160** psi
